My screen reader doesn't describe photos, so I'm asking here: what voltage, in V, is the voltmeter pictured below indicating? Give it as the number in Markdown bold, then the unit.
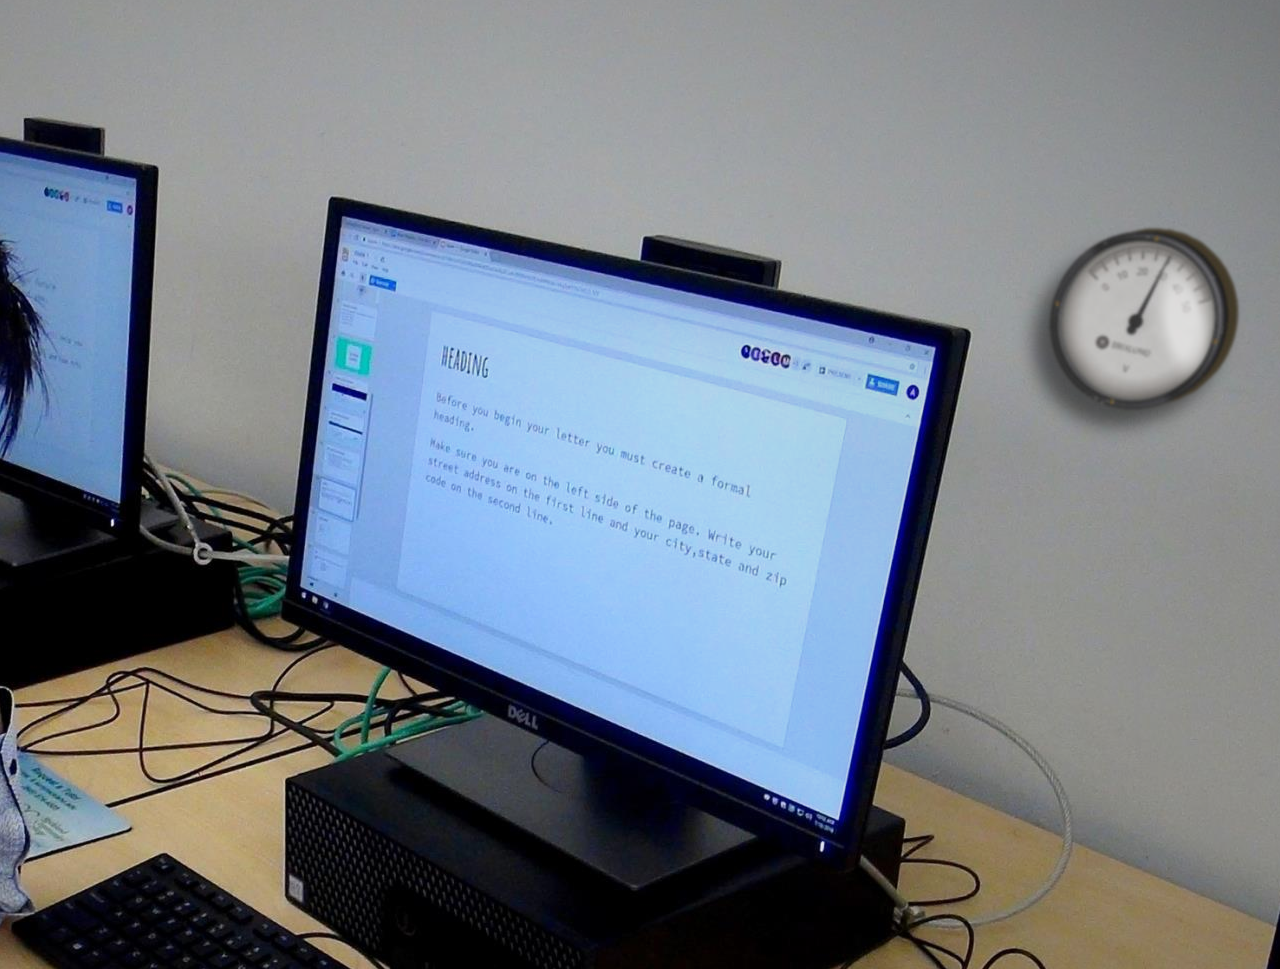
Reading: **30** V
